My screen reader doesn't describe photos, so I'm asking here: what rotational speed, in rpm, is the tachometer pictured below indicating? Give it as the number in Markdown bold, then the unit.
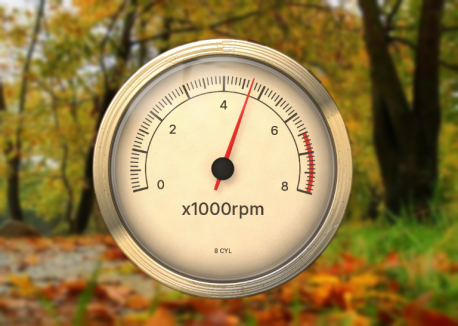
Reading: **4700** rpm
